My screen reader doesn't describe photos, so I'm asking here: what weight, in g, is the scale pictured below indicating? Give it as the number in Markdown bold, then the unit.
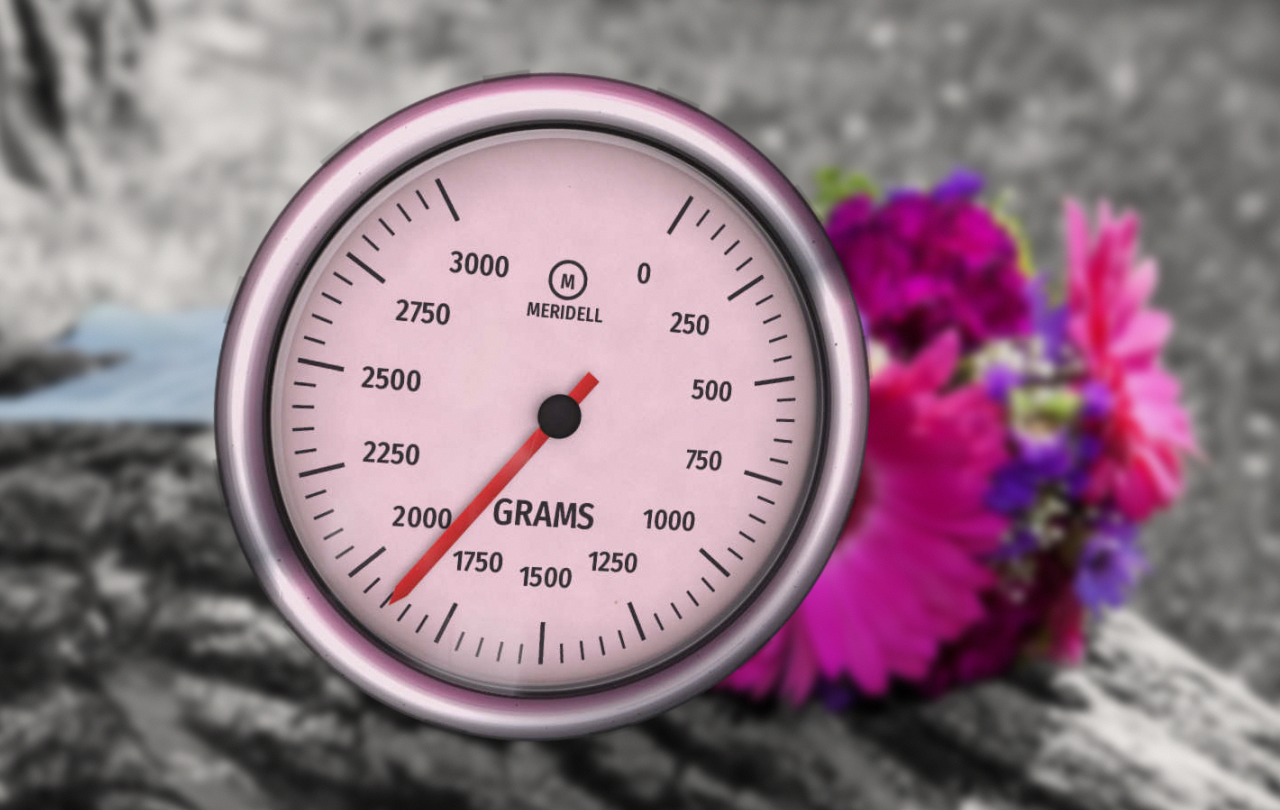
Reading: **1900** g
